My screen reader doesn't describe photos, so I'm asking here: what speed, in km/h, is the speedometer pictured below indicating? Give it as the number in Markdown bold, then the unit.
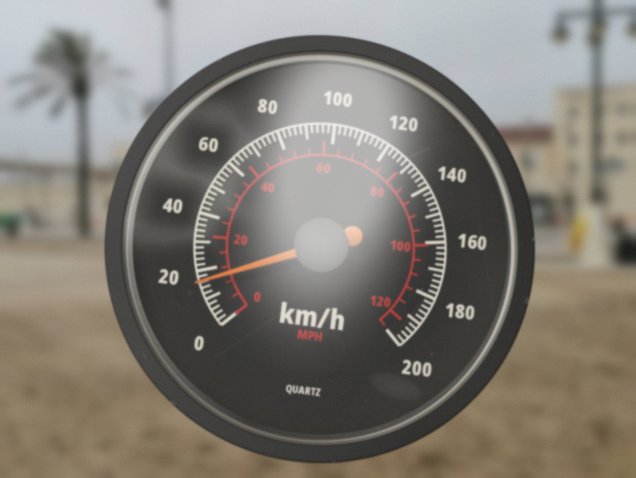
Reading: **16** km/h
